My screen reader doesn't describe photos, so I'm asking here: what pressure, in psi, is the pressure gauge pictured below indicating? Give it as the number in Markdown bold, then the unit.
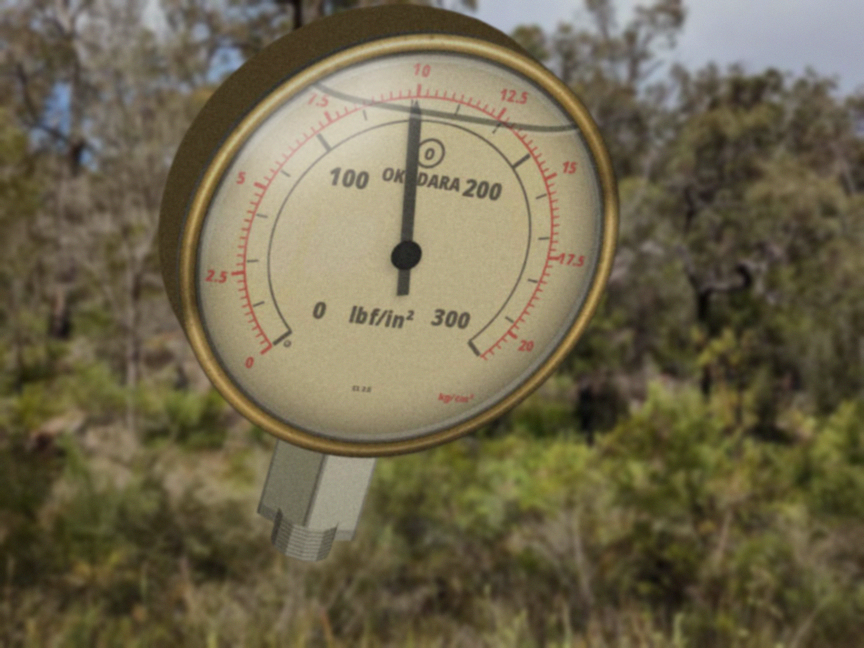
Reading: **140** psi
